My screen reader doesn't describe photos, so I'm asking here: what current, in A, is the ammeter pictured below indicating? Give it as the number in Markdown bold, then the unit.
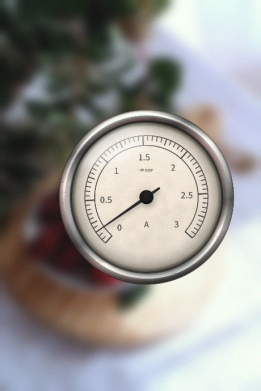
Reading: **0.15** A
